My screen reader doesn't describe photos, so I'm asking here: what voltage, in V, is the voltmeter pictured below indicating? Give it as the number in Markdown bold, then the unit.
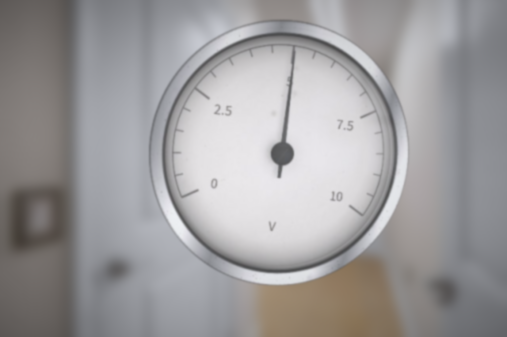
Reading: **5** V
